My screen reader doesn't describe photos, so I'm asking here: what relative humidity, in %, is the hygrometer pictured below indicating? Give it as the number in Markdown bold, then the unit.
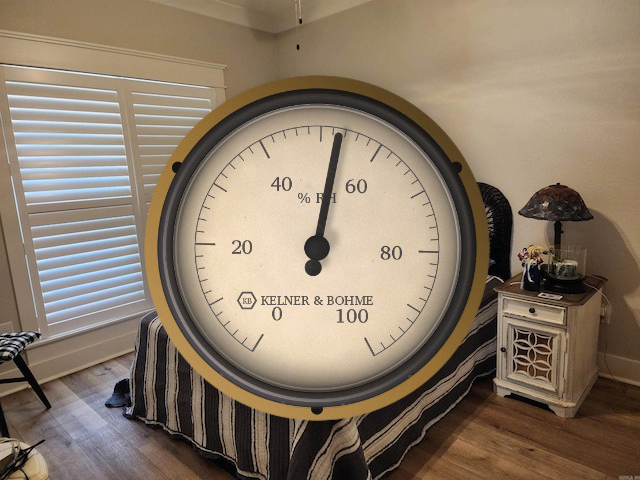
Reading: **53** %
